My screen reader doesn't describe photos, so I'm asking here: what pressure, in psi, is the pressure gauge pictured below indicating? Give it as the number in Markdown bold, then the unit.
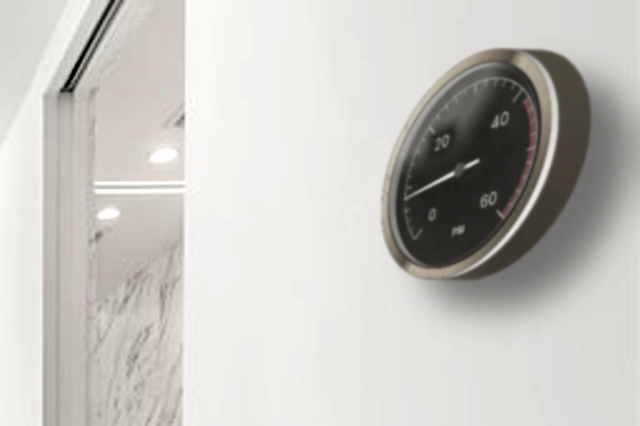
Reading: **8** psi
